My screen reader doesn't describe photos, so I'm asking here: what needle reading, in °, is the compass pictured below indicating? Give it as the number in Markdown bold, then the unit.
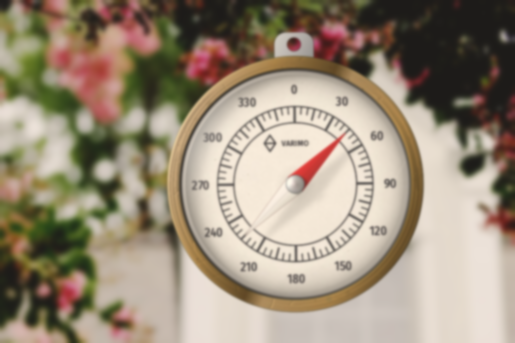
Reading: **45** °
